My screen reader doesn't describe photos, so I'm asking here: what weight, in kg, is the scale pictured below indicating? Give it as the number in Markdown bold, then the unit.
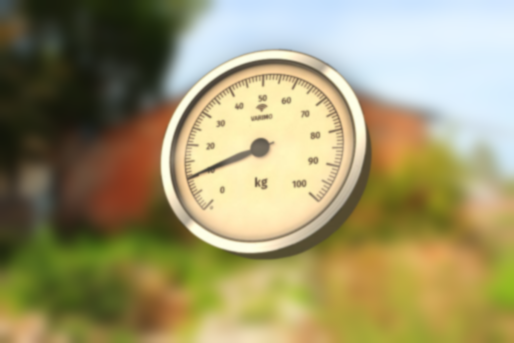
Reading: **10** kg
